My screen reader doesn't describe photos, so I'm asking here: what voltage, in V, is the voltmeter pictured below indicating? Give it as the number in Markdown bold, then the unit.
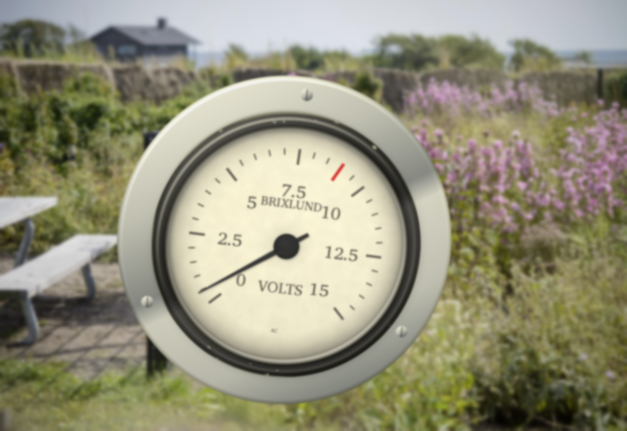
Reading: **0.5** V
